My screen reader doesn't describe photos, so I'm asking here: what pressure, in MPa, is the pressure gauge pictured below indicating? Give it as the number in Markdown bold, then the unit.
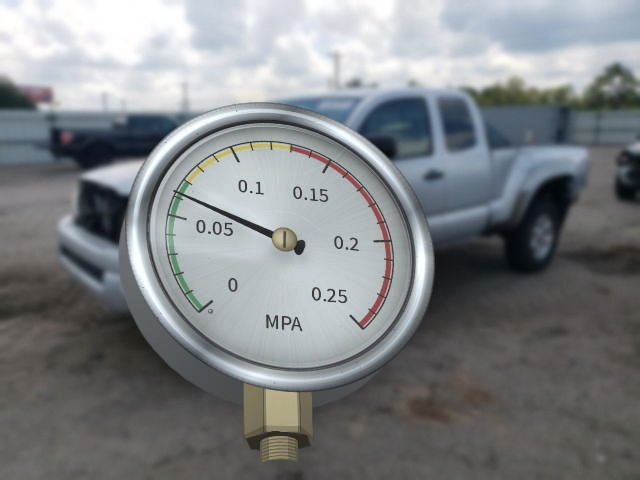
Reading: **0.06** MPa
